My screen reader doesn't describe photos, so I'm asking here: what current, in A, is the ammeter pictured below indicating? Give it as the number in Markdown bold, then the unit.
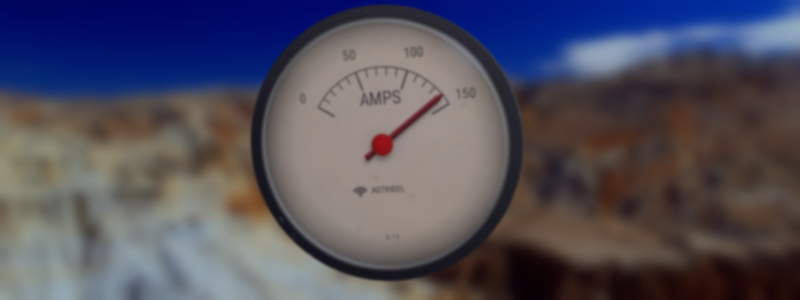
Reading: **140** A
